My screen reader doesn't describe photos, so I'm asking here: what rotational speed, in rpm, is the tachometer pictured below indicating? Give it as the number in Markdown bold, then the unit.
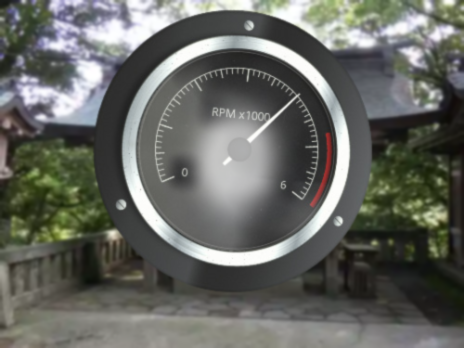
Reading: **4000** rpm
